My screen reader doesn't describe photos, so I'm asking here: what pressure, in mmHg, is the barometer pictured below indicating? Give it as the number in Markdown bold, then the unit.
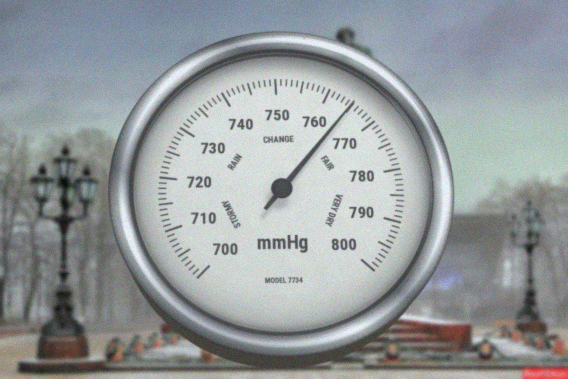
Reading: **765** mmHg
